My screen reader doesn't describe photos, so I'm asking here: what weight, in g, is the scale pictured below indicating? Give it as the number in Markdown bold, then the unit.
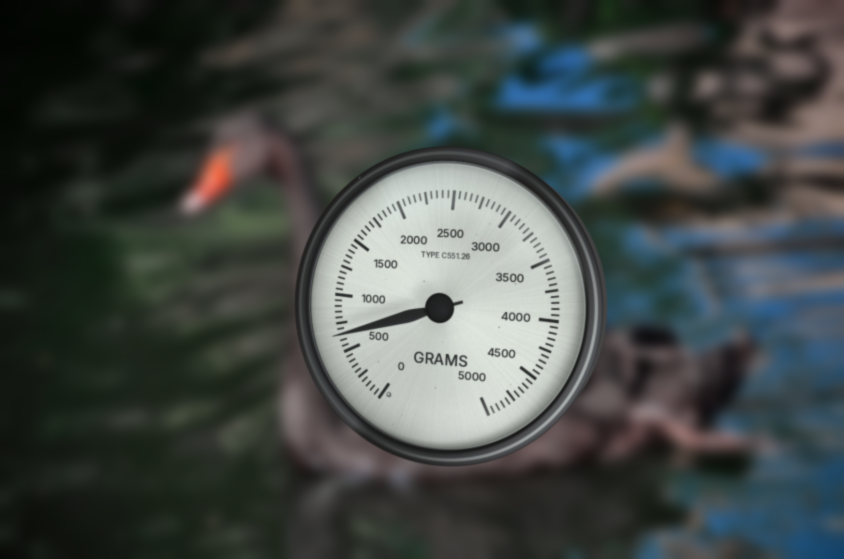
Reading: **650** g
